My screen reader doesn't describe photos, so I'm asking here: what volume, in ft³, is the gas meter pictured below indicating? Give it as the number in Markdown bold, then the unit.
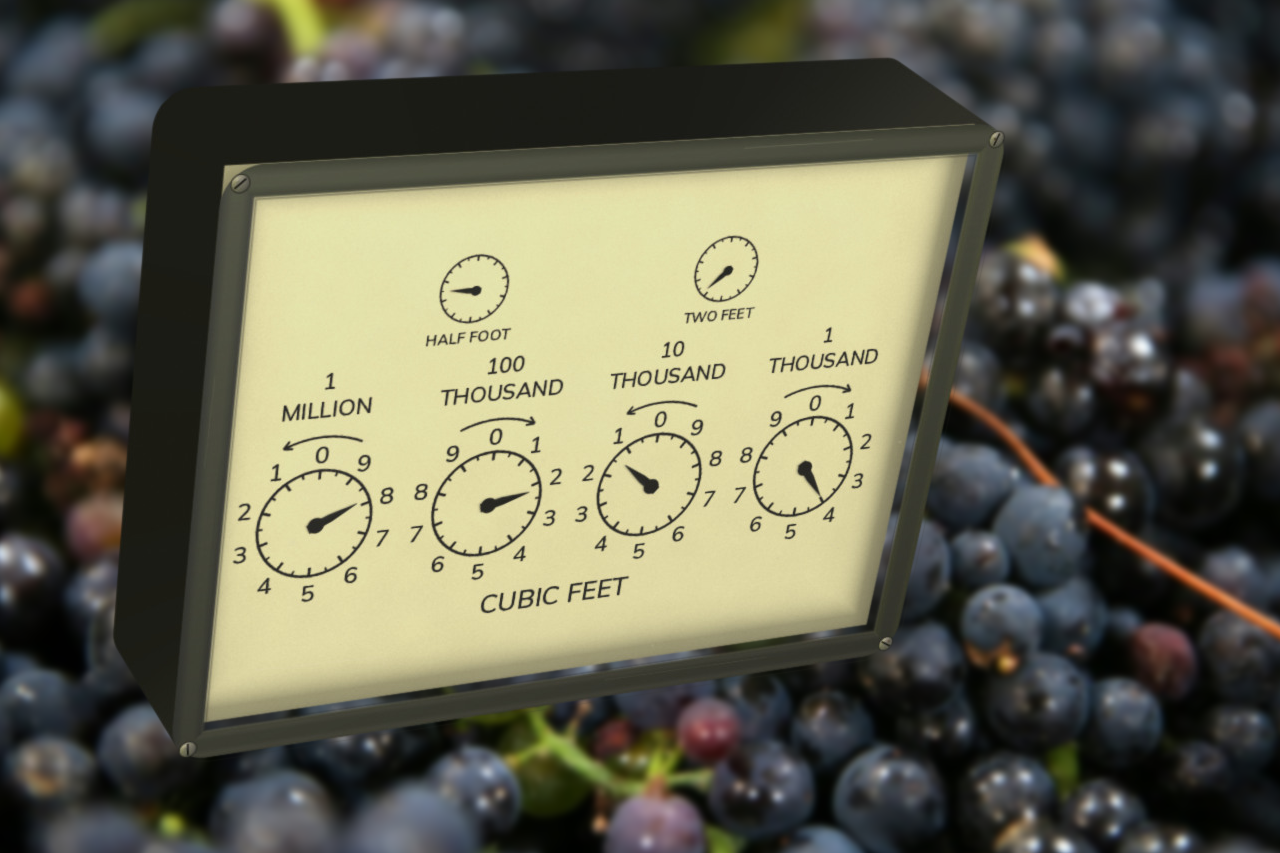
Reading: **821400** ft³
